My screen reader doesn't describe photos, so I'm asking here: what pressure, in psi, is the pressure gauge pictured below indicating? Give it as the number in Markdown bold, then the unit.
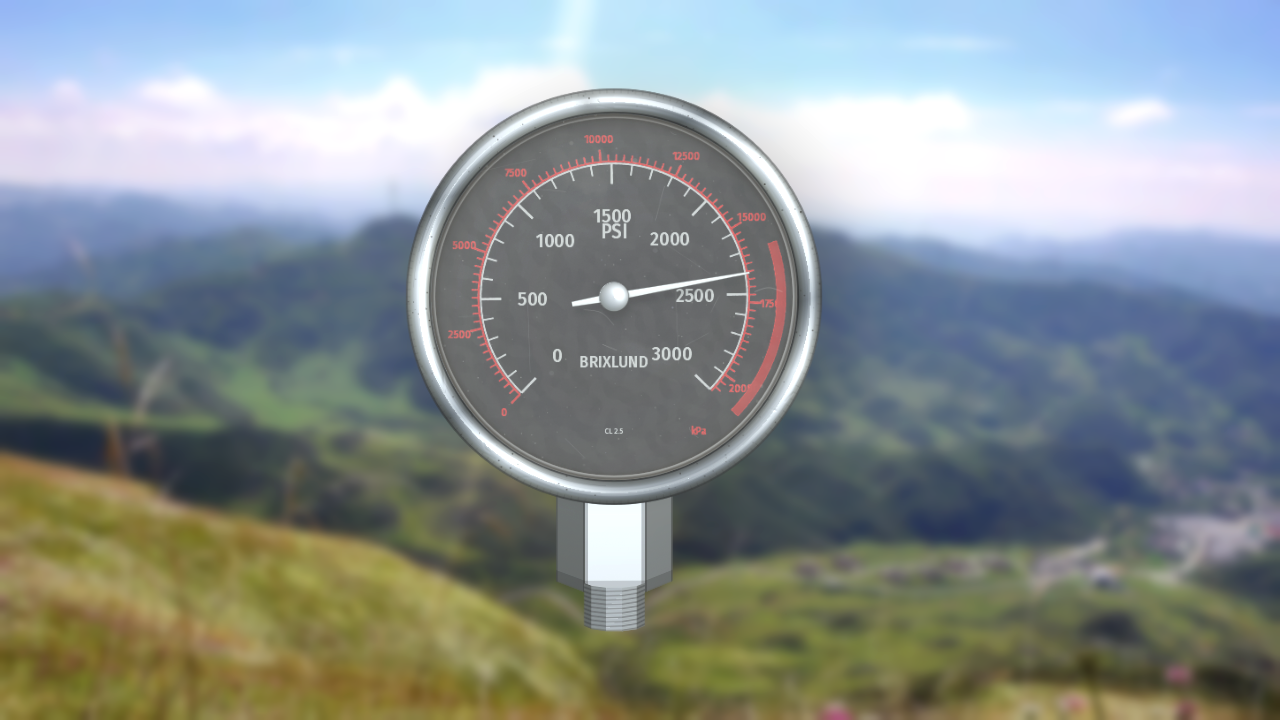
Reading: **2400** psi
